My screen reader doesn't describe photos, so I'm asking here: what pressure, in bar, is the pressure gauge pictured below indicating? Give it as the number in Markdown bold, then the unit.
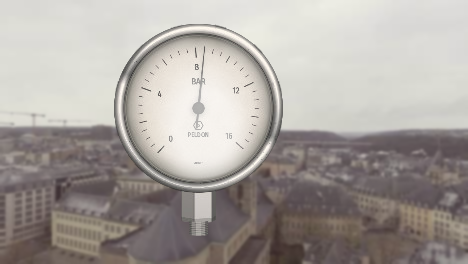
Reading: **8.5** bar
